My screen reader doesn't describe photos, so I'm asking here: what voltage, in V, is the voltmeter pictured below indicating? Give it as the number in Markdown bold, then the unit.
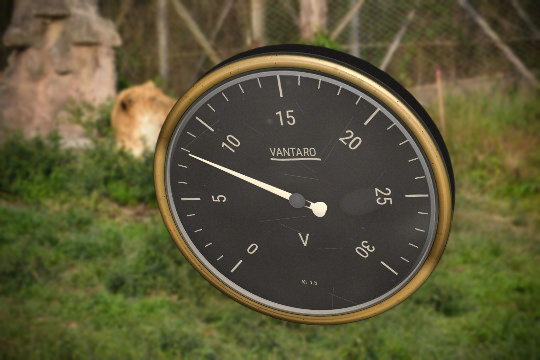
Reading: **8** V
